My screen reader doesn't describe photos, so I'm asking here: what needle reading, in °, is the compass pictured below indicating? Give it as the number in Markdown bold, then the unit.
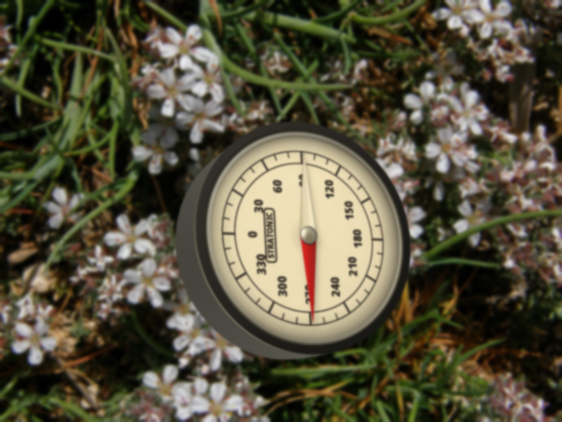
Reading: **270** °
